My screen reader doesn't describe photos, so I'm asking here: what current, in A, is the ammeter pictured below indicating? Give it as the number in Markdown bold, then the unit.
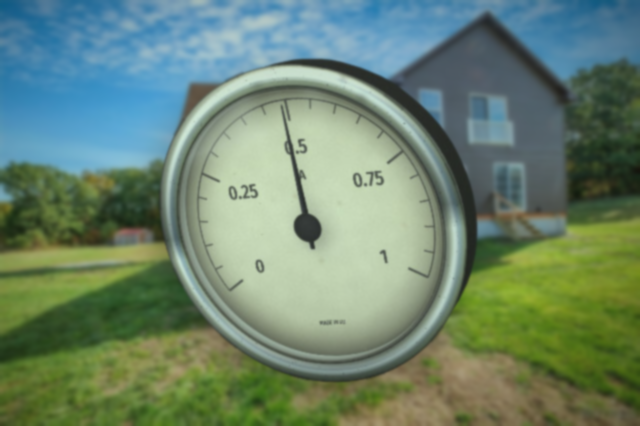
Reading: **0.5** A
